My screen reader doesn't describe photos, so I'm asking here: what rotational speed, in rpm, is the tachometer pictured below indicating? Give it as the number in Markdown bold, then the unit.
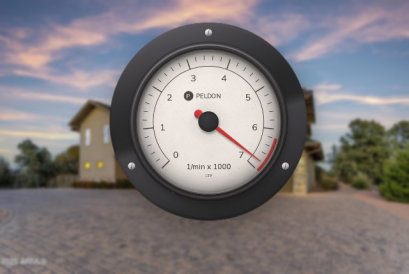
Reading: **6800** rpm
